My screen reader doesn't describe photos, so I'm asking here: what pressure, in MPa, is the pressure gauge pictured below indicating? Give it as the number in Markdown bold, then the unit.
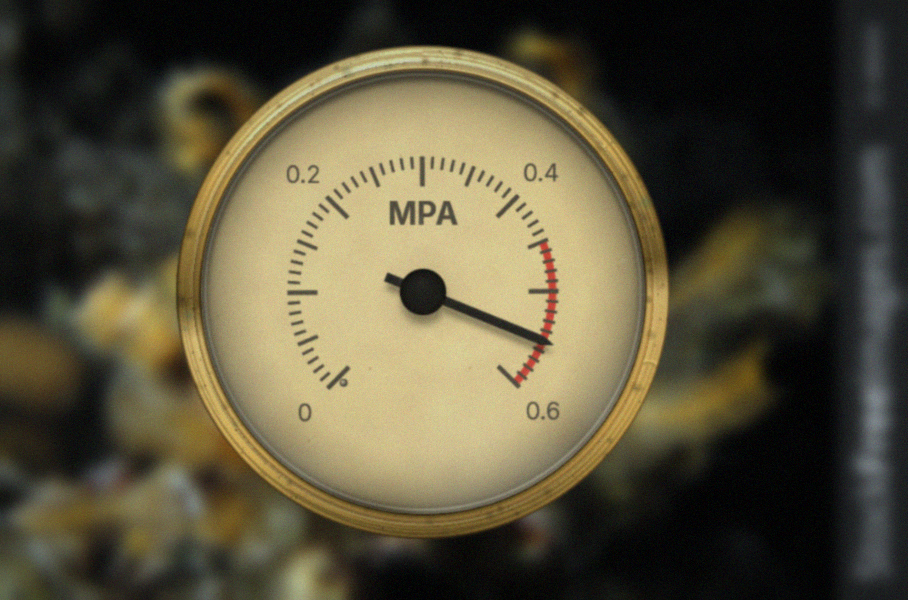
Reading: **0.55** MPa
